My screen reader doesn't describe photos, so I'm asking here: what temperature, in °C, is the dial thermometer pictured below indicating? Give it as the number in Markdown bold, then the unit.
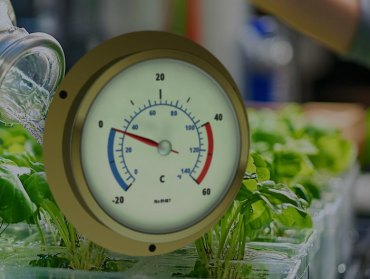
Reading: **0** °C
